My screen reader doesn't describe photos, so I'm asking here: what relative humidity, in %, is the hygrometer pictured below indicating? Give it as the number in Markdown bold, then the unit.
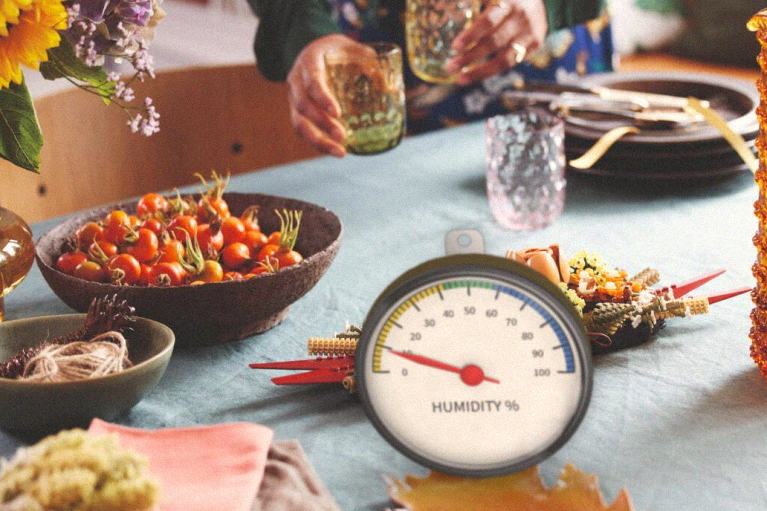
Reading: **10** %
